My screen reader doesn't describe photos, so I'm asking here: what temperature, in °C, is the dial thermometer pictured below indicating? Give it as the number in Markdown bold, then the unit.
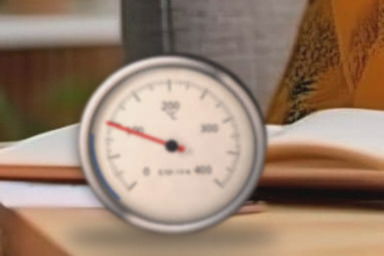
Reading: **100** °C
